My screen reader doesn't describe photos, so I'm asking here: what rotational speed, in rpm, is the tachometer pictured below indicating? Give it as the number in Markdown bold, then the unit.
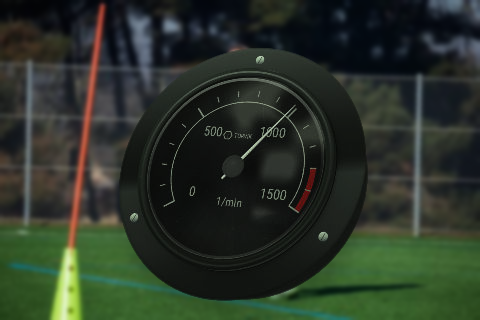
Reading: **1000** rpm
